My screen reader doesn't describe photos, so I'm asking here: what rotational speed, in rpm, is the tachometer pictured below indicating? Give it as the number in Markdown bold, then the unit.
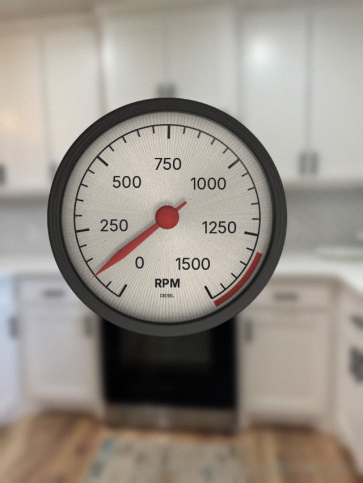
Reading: **100** rpm
